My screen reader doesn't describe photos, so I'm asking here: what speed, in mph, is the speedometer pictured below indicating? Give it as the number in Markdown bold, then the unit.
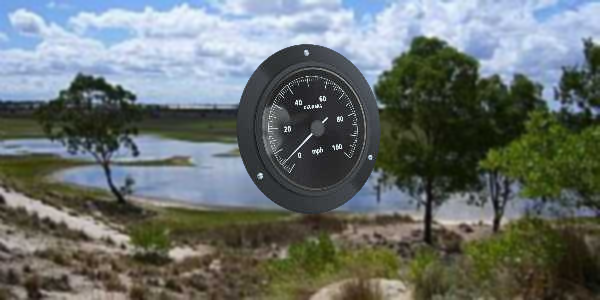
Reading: **5** mph
